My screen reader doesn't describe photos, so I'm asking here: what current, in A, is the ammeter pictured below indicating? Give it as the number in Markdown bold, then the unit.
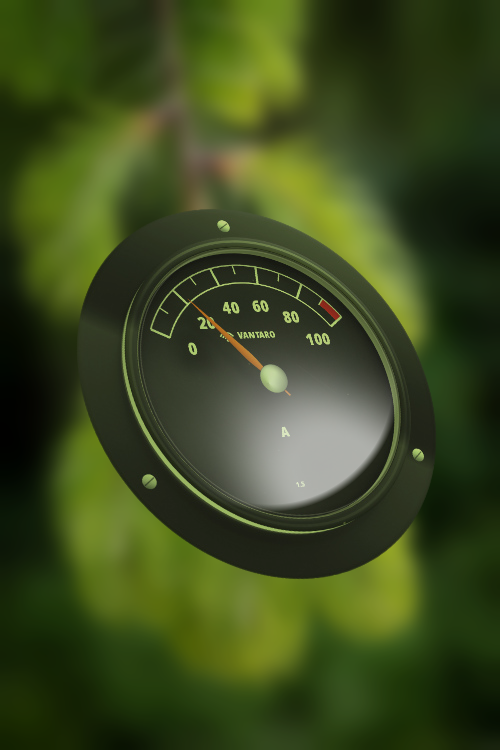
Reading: **20** A
